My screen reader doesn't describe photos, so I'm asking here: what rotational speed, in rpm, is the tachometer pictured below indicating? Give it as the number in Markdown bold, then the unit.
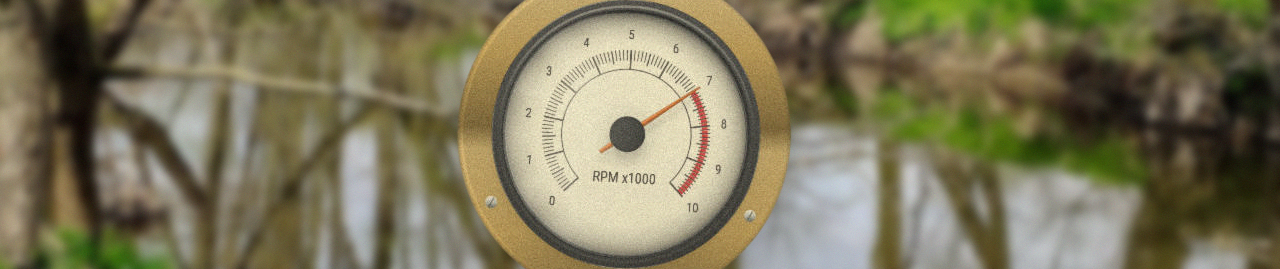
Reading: **7000** rpm
